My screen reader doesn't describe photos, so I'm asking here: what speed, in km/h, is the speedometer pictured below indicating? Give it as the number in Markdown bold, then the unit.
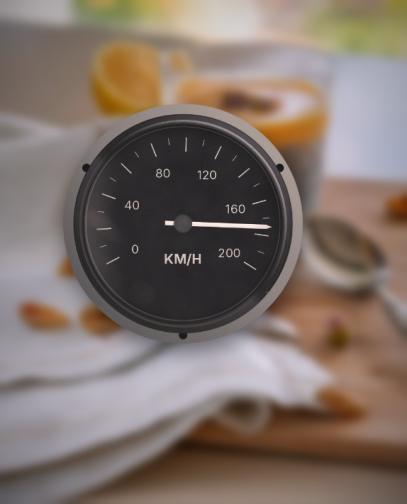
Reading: **175** km/h
